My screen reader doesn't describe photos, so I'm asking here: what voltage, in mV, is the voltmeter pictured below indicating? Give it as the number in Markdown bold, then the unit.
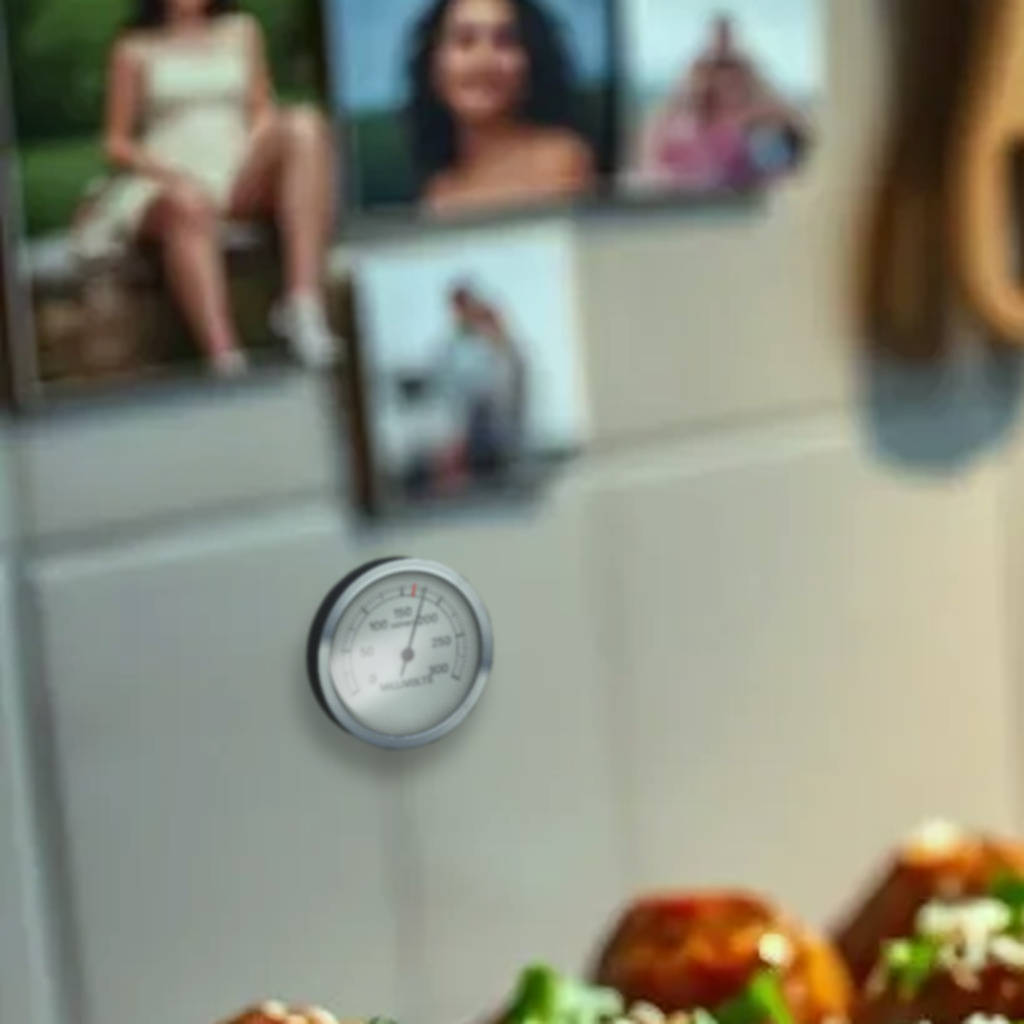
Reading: **175** mV
